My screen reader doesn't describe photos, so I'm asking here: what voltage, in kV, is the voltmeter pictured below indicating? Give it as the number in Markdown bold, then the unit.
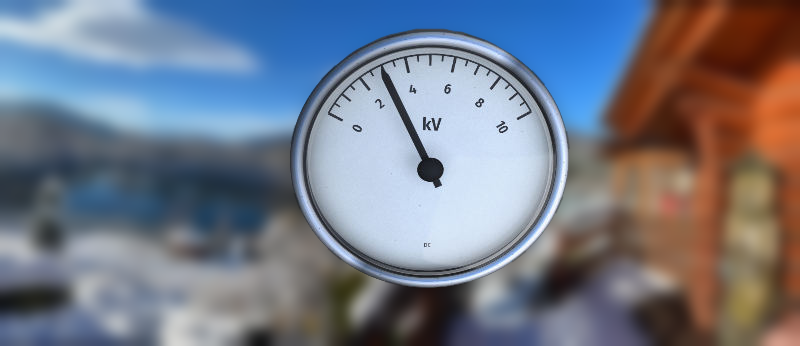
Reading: **3** kV
